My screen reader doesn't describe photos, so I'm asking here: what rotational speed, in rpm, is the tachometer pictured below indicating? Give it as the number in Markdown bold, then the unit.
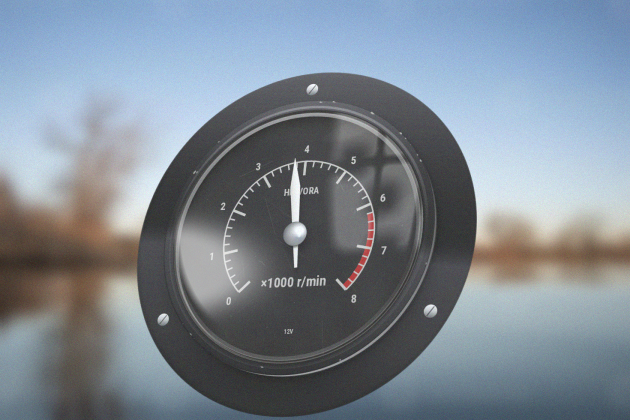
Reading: **3800** rpm
